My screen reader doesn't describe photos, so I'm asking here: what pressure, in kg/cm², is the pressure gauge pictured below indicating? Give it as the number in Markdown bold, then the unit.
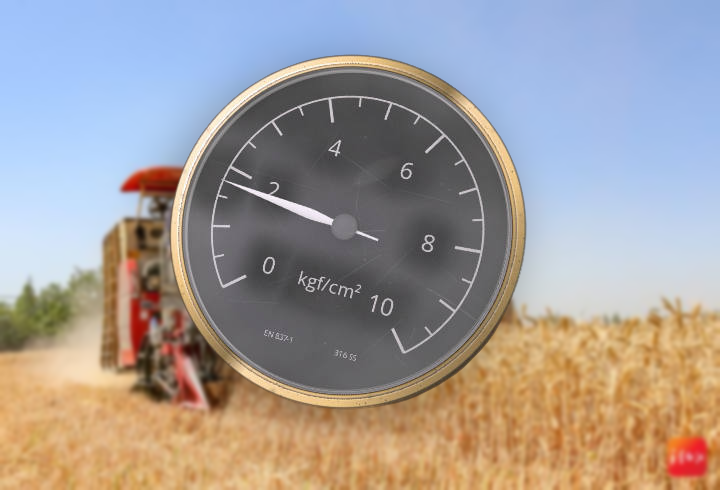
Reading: **1.75** kg/cm²
